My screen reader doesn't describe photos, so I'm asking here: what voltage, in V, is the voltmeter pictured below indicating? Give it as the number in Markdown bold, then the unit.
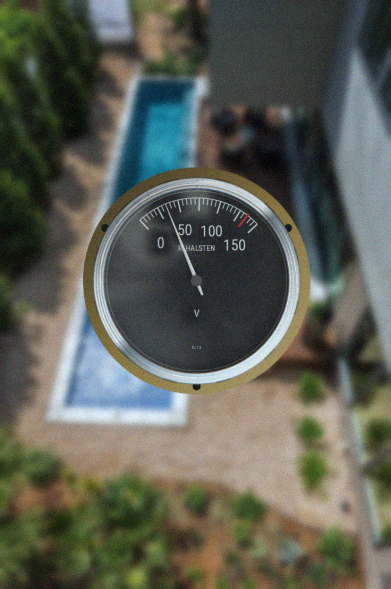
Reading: **35** V
